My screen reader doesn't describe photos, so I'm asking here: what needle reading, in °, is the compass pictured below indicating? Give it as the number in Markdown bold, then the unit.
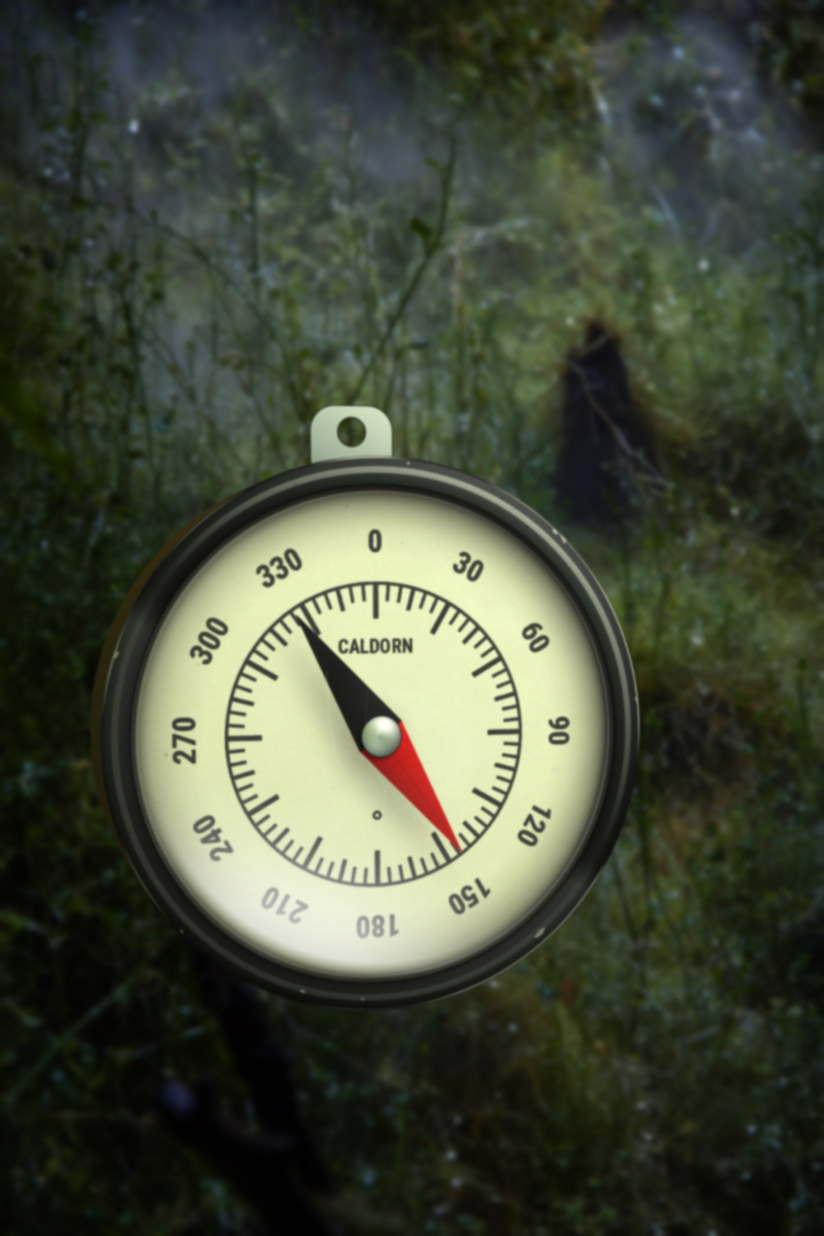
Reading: **145** °
